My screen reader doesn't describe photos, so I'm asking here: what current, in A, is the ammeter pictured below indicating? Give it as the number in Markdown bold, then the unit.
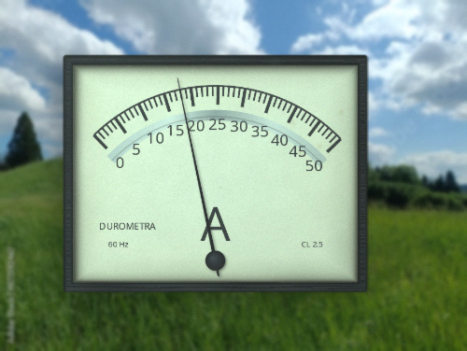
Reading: **18** A
